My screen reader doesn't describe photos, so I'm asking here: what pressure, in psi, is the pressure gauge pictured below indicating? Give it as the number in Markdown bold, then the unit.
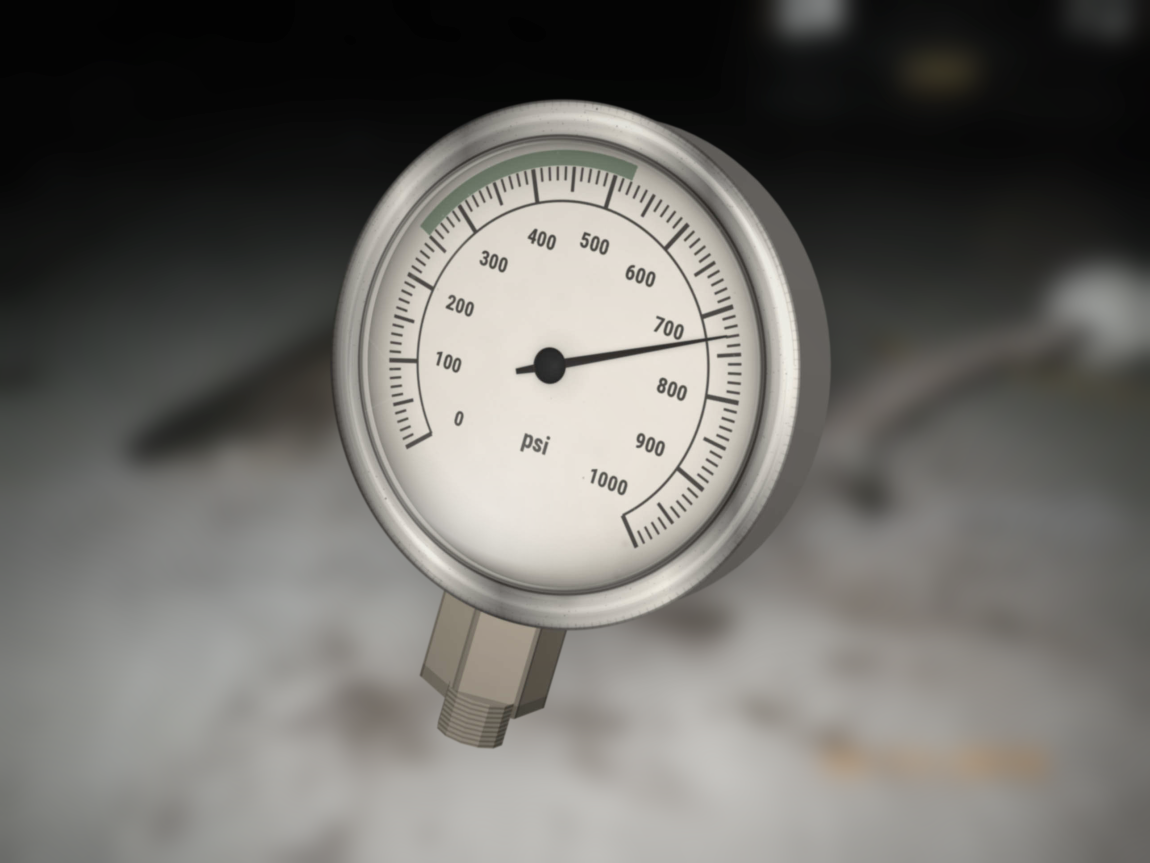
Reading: **730** psi
